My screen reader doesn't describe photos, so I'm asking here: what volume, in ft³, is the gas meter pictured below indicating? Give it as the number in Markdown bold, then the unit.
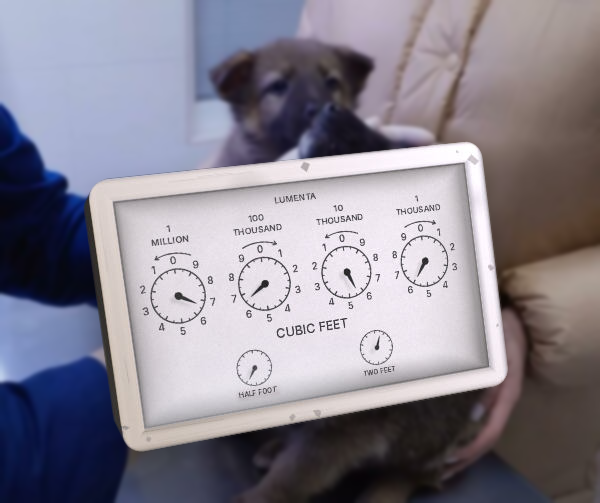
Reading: **665600** ft³
